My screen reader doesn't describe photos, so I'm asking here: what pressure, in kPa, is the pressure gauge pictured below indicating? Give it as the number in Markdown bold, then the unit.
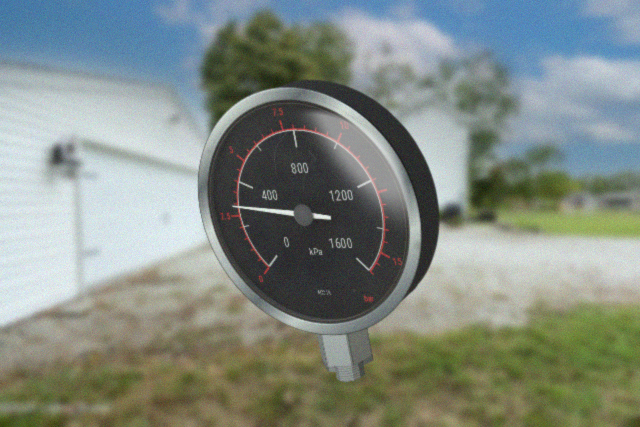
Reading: **300** kPa
